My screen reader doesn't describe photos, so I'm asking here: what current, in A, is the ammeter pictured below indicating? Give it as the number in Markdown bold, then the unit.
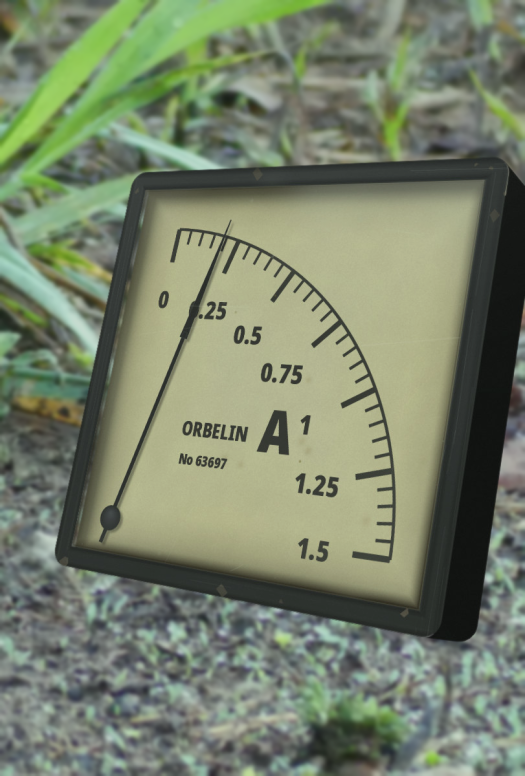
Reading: **0.2** A
